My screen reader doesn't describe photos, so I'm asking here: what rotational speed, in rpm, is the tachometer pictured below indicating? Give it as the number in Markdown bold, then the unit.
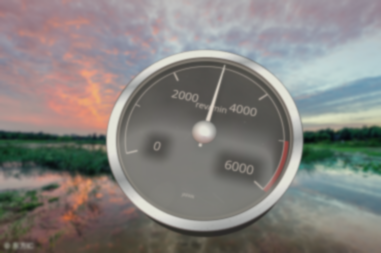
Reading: **3000** rpm
